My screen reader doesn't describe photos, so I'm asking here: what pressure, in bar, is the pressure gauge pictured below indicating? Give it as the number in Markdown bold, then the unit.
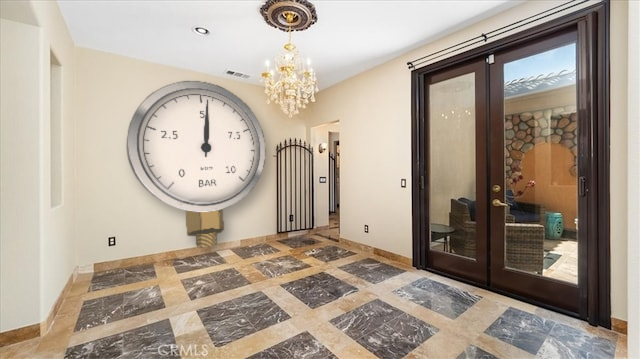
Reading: **5.25** bar
